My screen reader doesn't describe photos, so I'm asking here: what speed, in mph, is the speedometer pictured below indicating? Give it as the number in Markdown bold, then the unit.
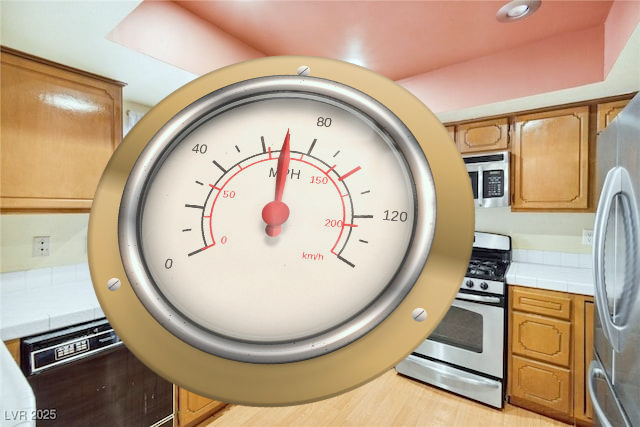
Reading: **70** mph
